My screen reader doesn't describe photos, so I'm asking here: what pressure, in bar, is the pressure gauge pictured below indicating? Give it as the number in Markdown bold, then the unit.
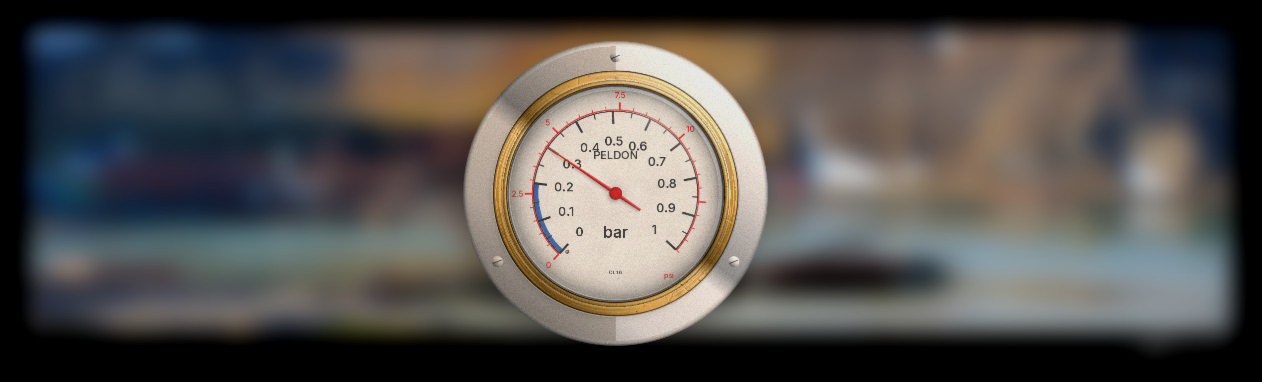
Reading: **0.3** bar
